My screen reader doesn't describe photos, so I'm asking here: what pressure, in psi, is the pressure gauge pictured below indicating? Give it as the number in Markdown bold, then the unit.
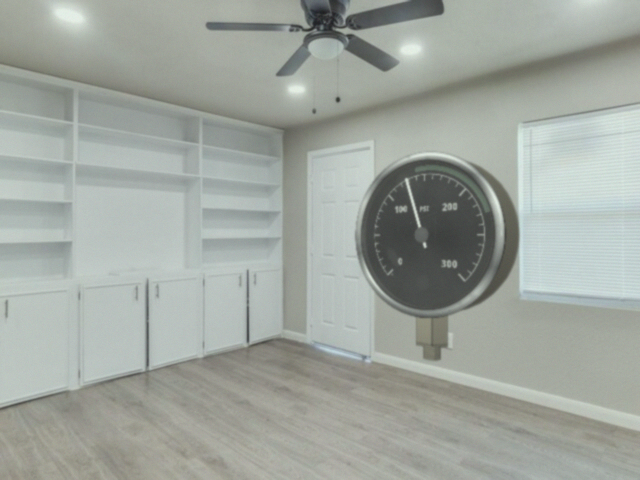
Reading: **130** psi
